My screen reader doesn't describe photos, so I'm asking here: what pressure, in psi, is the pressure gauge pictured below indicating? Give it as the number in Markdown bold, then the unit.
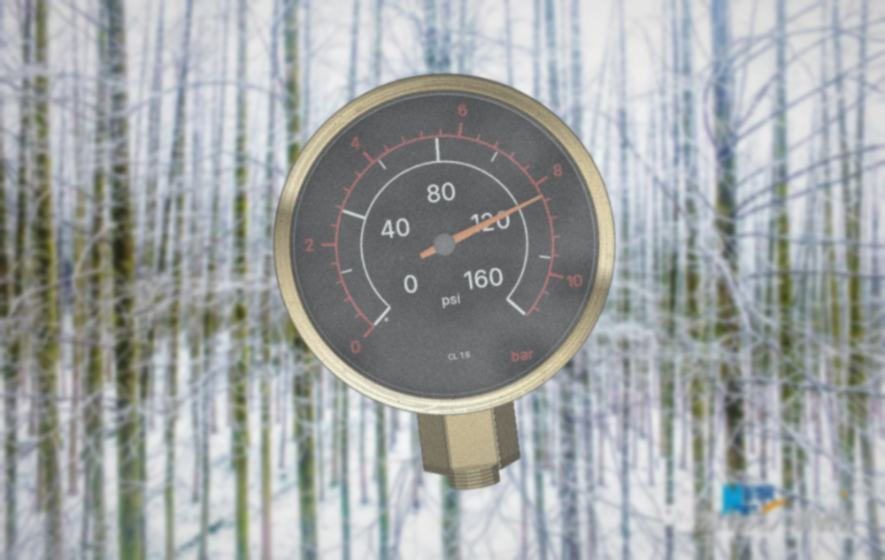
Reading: **120** psi
